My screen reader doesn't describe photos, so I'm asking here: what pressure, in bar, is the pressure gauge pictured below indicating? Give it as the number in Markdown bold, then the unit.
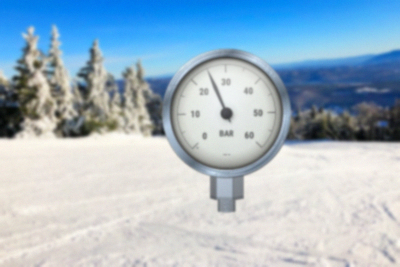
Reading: **25** bar
